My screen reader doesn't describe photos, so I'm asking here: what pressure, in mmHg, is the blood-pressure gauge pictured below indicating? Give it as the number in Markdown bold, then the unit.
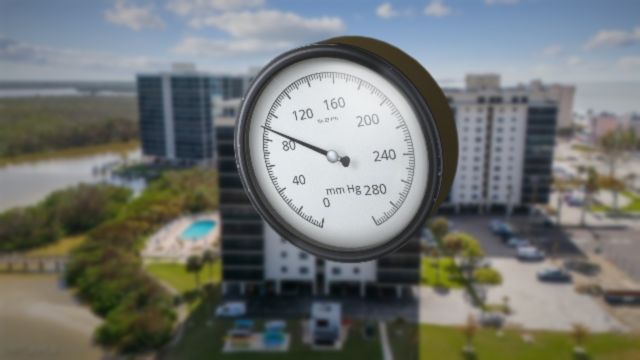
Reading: **90** mmHg
